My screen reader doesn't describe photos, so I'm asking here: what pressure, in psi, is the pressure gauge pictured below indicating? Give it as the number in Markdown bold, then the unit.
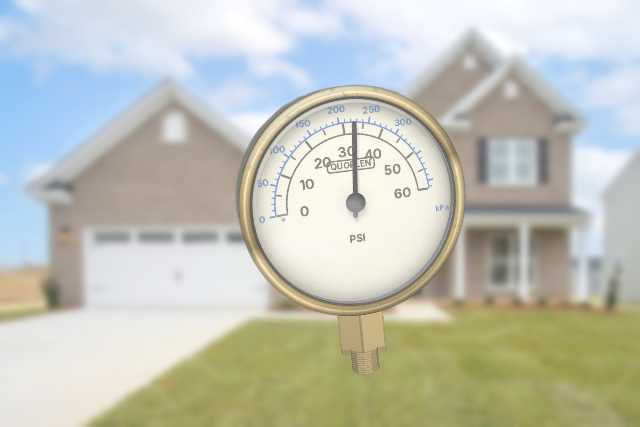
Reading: **32.5** psi
